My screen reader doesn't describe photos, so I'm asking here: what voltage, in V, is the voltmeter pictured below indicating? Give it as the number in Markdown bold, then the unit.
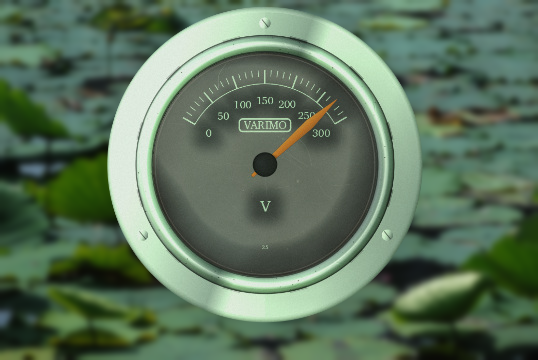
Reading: **270** V
